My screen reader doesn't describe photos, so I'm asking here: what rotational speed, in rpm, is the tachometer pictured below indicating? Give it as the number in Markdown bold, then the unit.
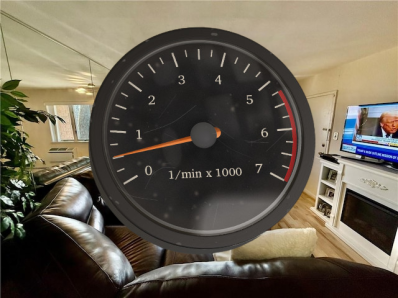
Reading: **500** rpm
